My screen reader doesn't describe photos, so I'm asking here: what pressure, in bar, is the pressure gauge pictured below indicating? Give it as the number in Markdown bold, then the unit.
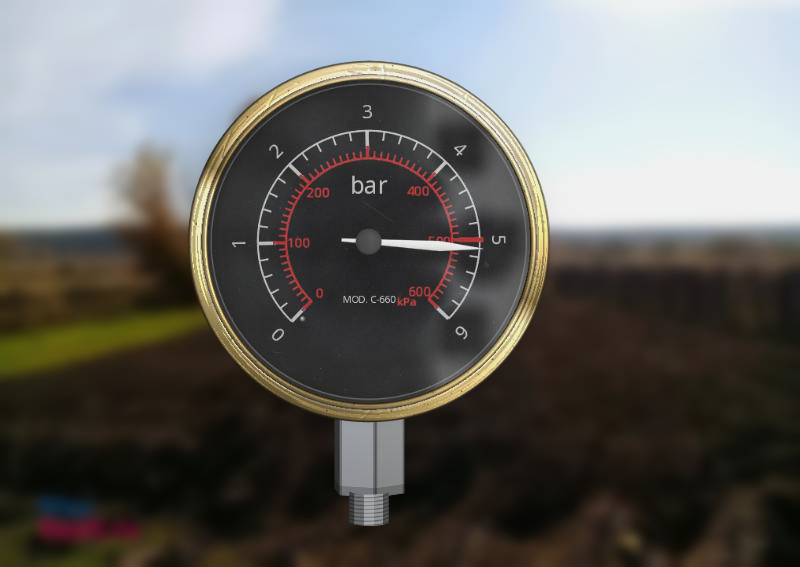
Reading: **5.1** bar
